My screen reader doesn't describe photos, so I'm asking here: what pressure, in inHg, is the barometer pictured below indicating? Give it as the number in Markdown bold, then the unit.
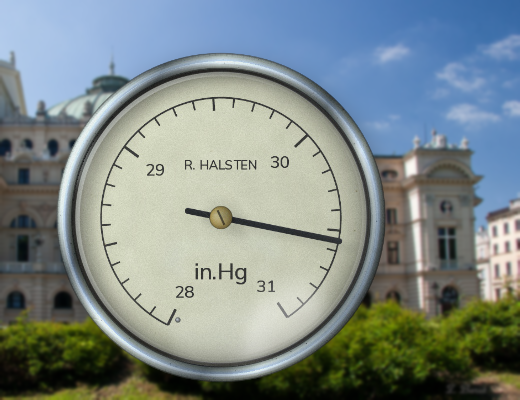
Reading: **30.55** inHg
